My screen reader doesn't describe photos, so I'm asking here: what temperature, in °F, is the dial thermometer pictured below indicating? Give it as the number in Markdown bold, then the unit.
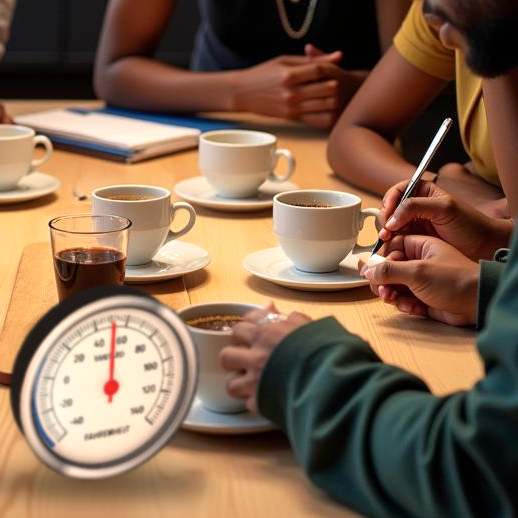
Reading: **50** °F
